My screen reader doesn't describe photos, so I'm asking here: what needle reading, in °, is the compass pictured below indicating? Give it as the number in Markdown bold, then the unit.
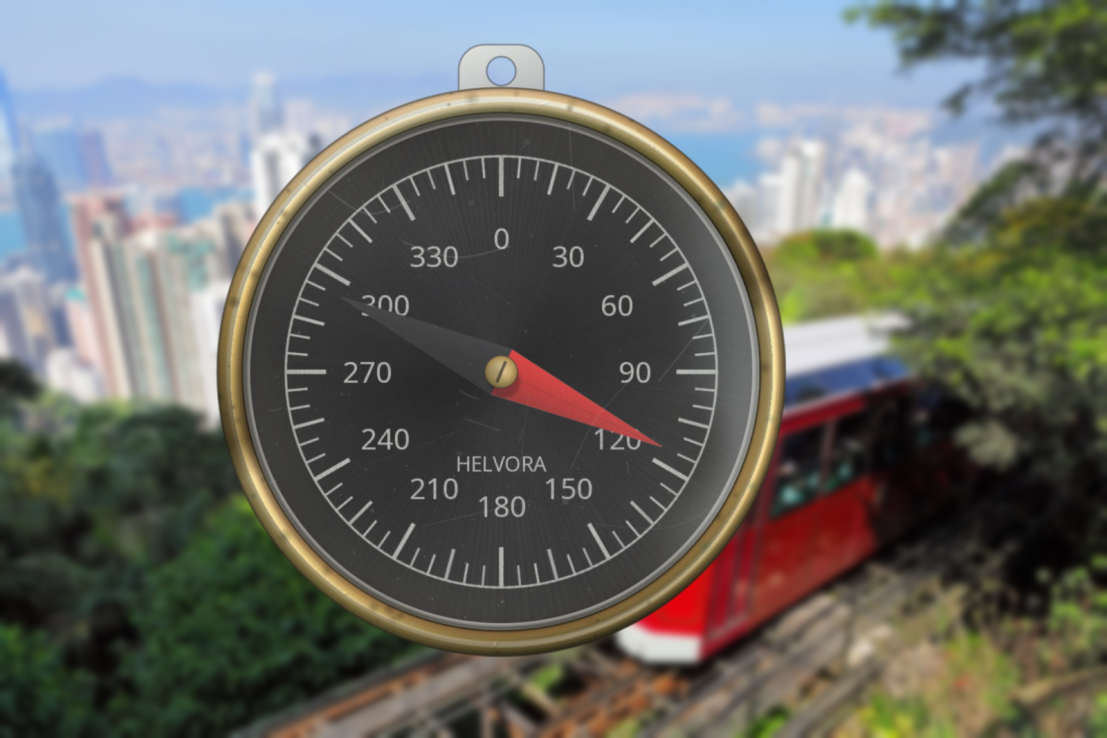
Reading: **115** °
